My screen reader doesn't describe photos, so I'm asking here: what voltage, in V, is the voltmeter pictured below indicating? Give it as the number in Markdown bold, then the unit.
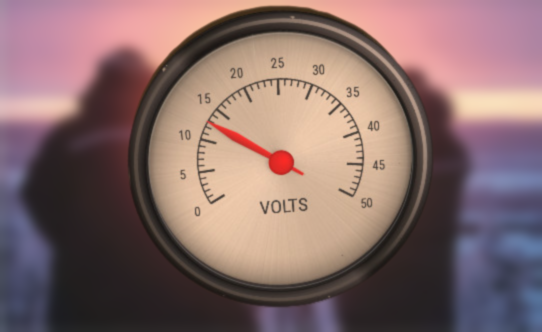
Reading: **13** V
